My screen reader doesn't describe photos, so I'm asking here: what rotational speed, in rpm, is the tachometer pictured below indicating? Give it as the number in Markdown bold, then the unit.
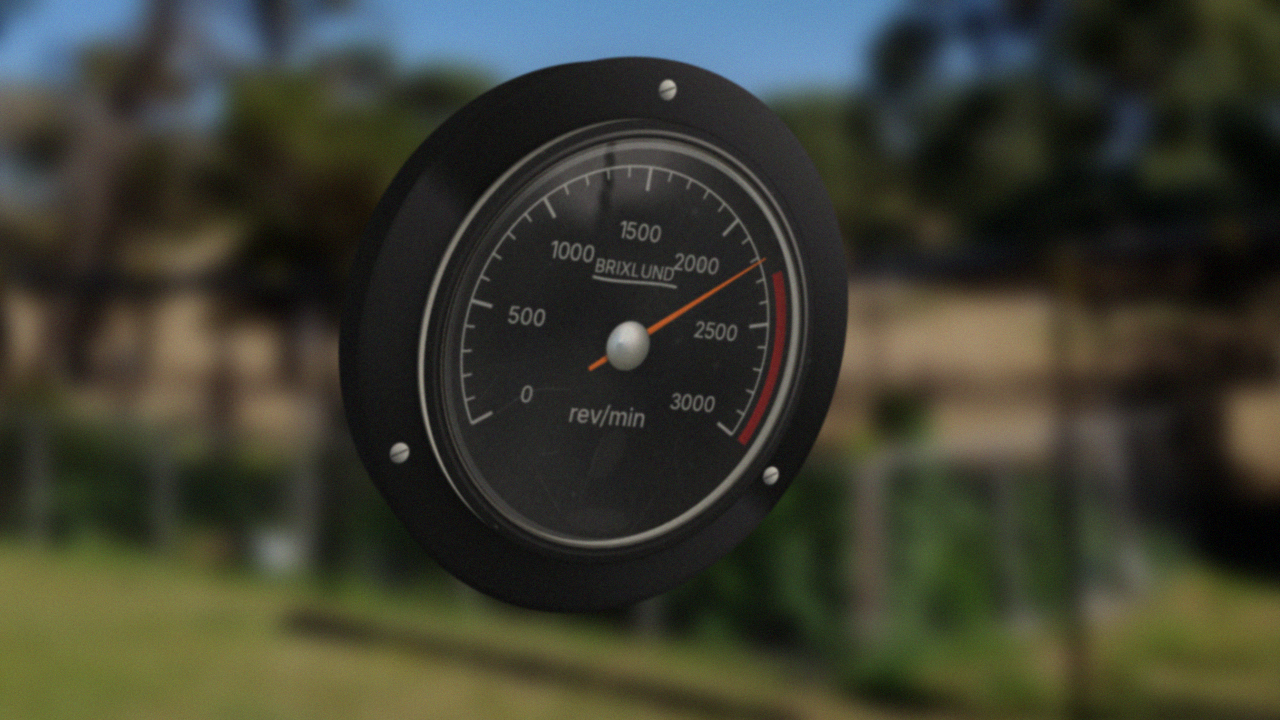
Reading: **2200** rpm
